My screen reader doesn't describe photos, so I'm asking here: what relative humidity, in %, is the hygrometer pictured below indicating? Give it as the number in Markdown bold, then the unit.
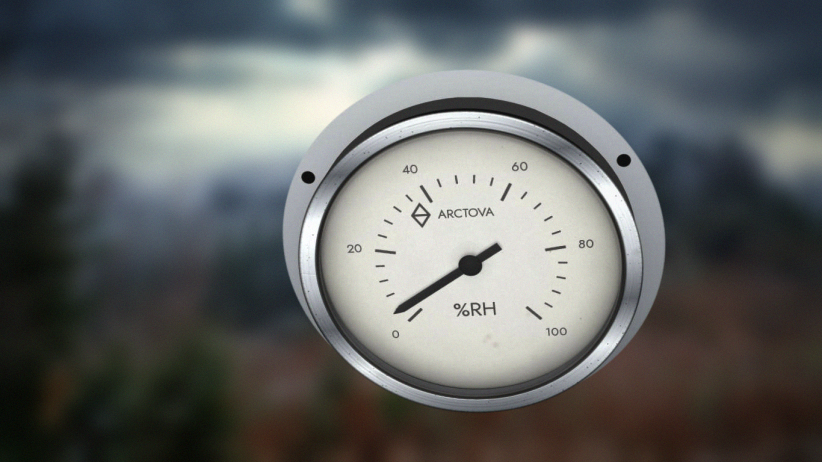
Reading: **4** %
